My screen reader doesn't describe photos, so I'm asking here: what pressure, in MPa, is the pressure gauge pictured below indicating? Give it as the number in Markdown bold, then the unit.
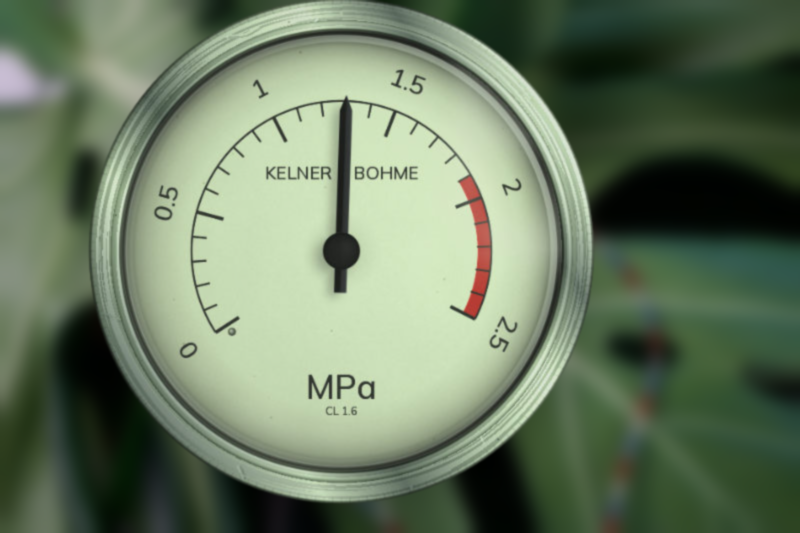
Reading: **1.3** MPa
